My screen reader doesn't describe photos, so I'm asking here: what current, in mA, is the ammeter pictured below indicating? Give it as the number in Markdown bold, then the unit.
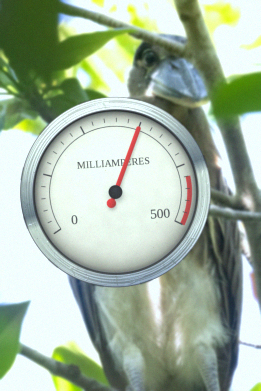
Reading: **300** mA
